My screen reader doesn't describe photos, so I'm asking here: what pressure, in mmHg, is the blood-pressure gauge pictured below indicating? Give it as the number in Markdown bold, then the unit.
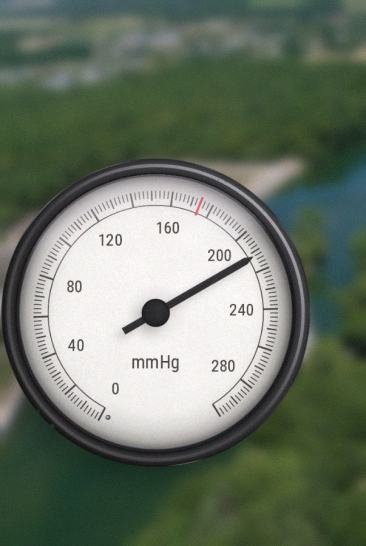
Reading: **212** mmHg
